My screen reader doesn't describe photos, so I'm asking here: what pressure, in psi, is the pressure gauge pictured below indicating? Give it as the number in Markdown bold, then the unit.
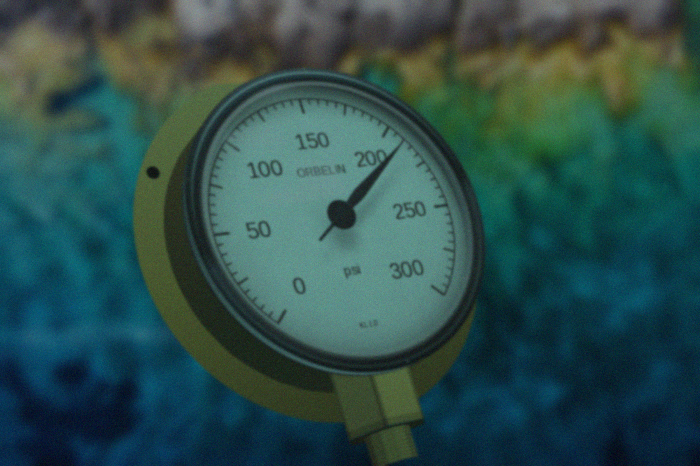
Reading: **210** psi
